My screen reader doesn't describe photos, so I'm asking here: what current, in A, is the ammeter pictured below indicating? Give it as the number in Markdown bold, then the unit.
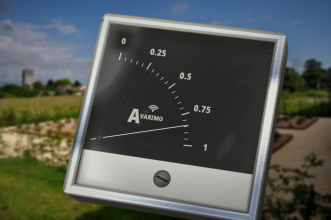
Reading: **0.85** A
